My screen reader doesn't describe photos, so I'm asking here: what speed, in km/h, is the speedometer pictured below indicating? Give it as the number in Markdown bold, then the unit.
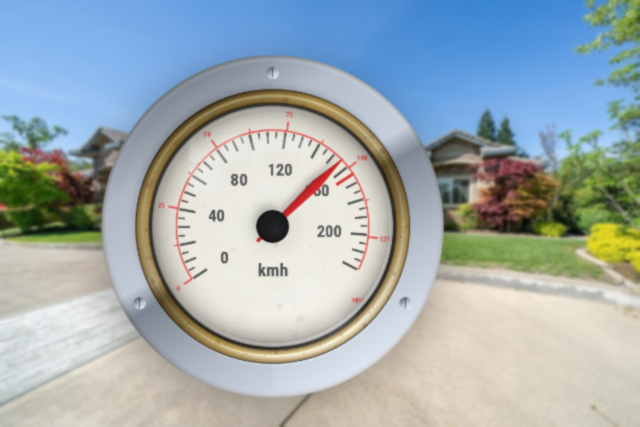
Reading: **155** km/h
